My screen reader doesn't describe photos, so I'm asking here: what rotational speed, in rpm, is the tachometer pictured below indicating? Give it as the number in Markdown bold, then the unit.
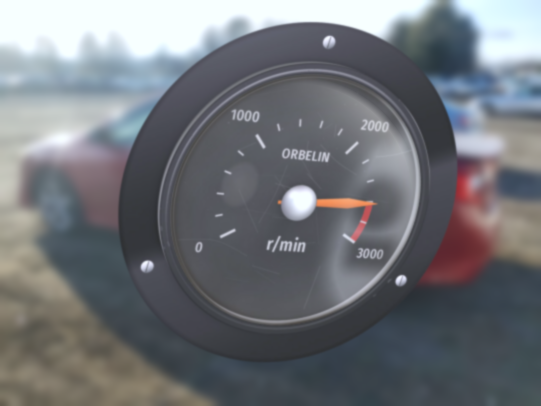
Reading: **2600** rpm
